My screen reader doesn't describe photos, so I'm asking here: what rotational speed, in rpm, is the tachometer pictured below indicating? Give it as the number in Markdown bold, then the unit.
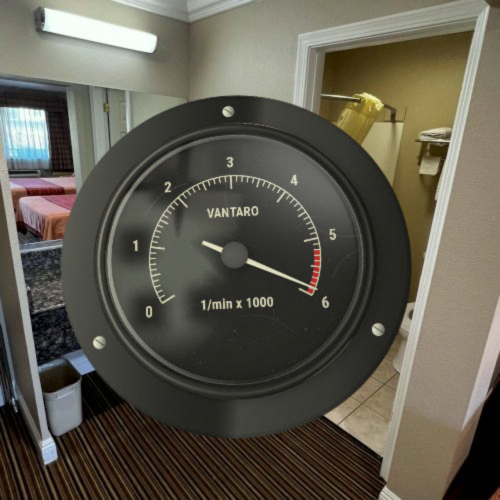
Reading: **5900** rpm
